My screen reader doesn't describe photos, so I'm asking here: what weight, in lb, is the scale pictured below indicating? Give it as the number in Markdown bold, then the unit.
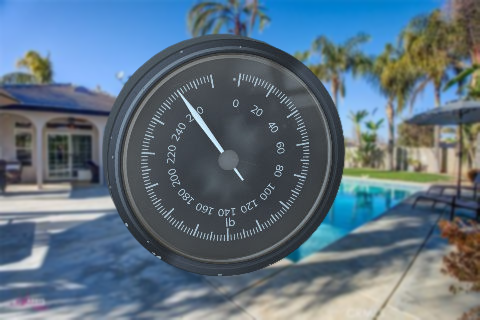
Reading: **260** lb
